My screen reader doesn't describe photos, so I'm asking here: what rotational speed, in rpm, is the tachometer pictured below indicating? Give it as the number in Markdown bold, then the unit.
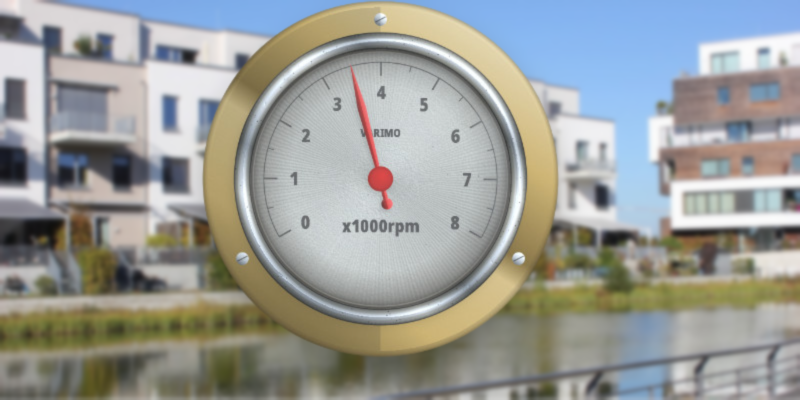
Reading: **3500** rpm
